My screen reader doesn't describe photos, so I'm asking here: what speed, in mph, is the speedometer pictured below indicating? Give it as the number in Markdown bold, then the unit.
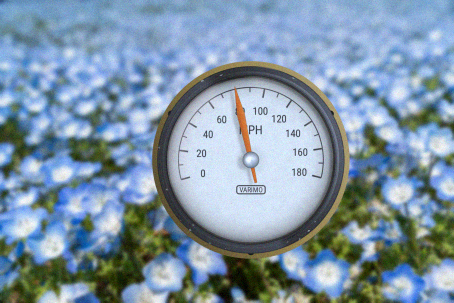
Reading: **80** mph
